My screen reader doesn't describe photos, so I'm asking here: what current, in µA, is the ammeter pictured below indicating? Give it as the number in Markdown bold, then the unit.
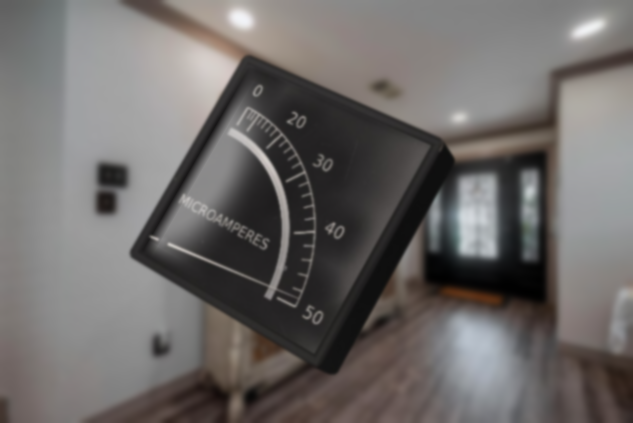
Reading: **49** µA
